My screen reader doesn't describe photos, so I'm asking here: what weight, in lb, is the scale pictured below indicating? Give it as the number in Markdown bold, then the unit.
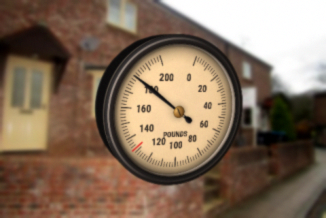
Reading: **180** lb
